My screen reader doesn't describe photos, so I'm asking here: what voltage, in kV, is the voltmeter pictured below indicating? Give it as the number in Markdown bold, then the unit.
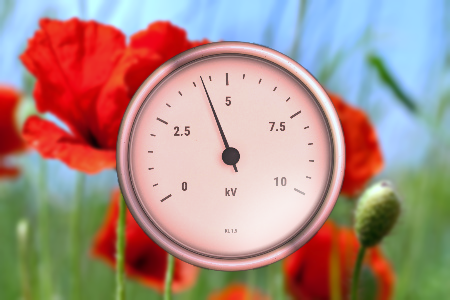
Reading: **4.25** kV
